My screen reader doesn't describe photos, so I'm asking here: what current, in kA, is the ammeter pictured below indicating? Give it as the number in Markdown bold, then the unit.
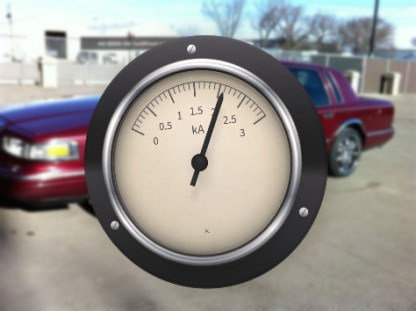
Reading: **2.1** kA
